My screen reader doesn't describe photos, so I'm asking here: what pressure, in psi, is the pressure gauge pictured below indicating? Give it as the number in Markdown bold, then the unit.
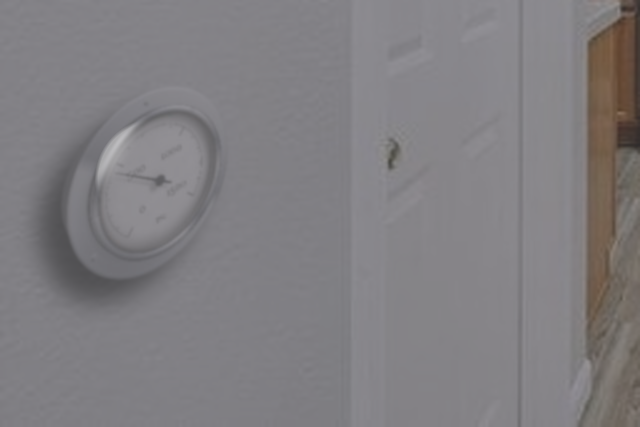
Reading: **450** psi
